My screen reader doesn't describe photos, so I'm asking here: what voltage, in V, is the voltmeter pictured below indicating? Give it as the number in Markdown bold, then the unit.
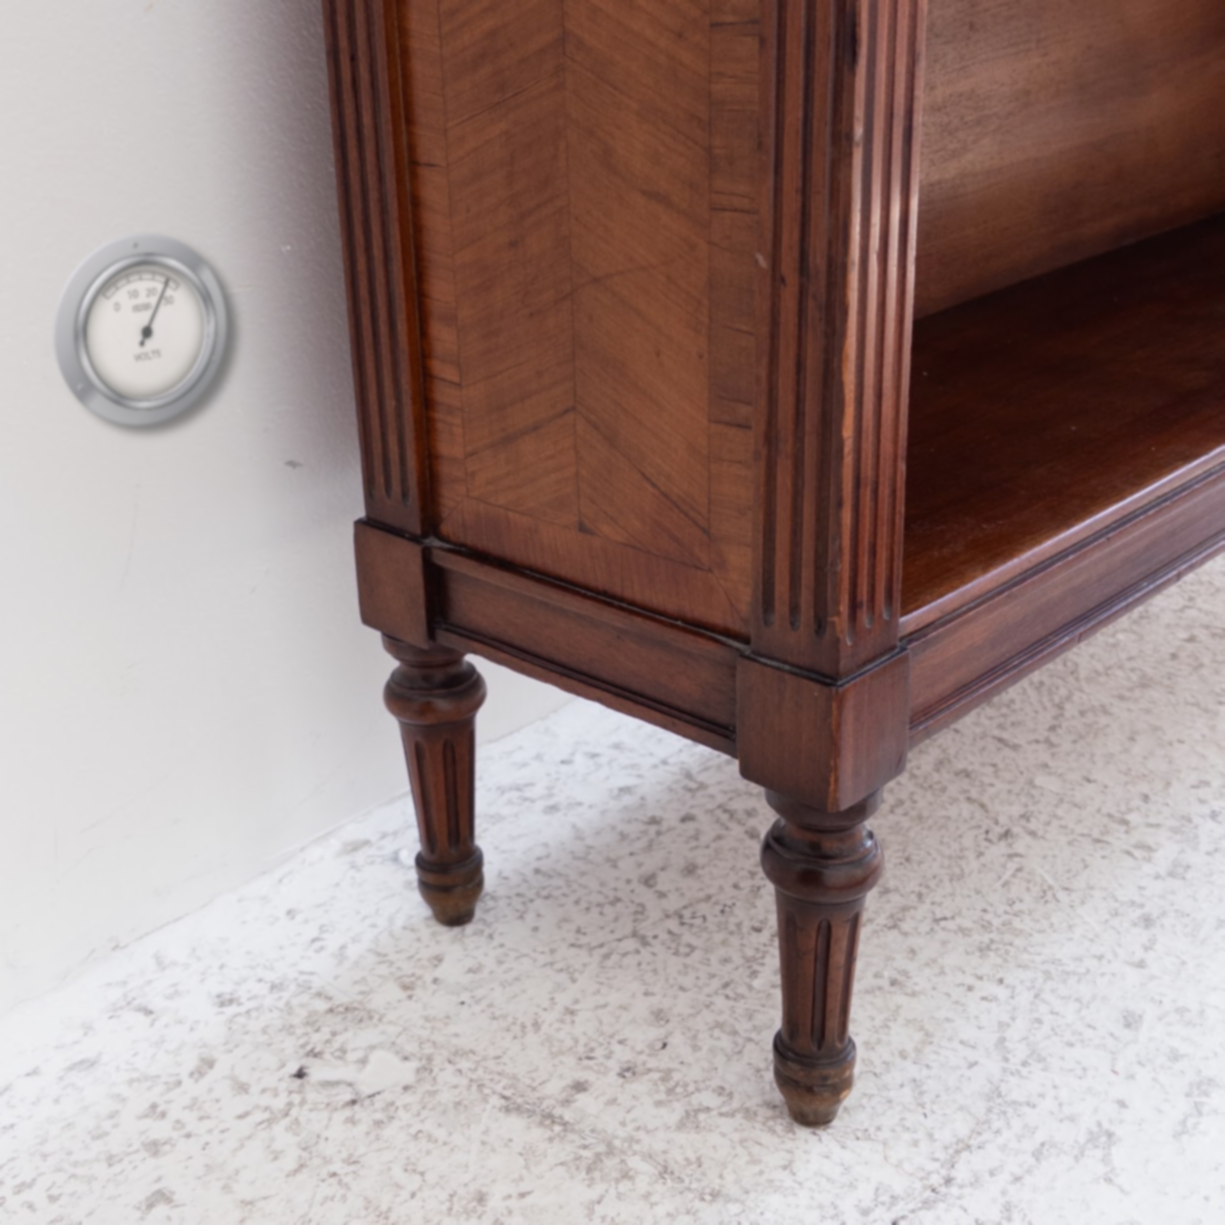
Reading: **25** V
